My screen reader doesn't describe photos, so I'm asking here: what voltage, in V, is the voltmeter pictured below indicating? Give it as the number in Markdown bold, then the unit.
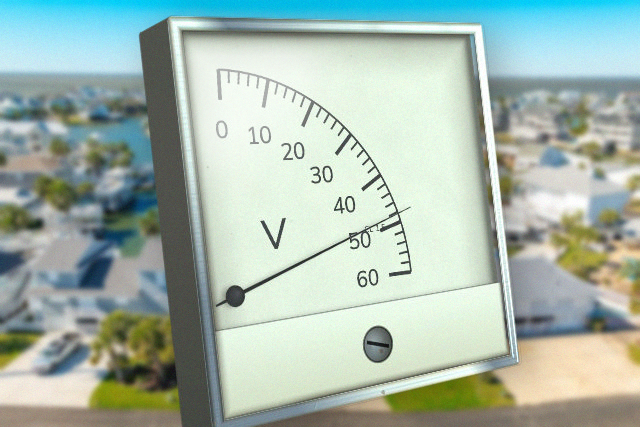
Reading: **48** V
